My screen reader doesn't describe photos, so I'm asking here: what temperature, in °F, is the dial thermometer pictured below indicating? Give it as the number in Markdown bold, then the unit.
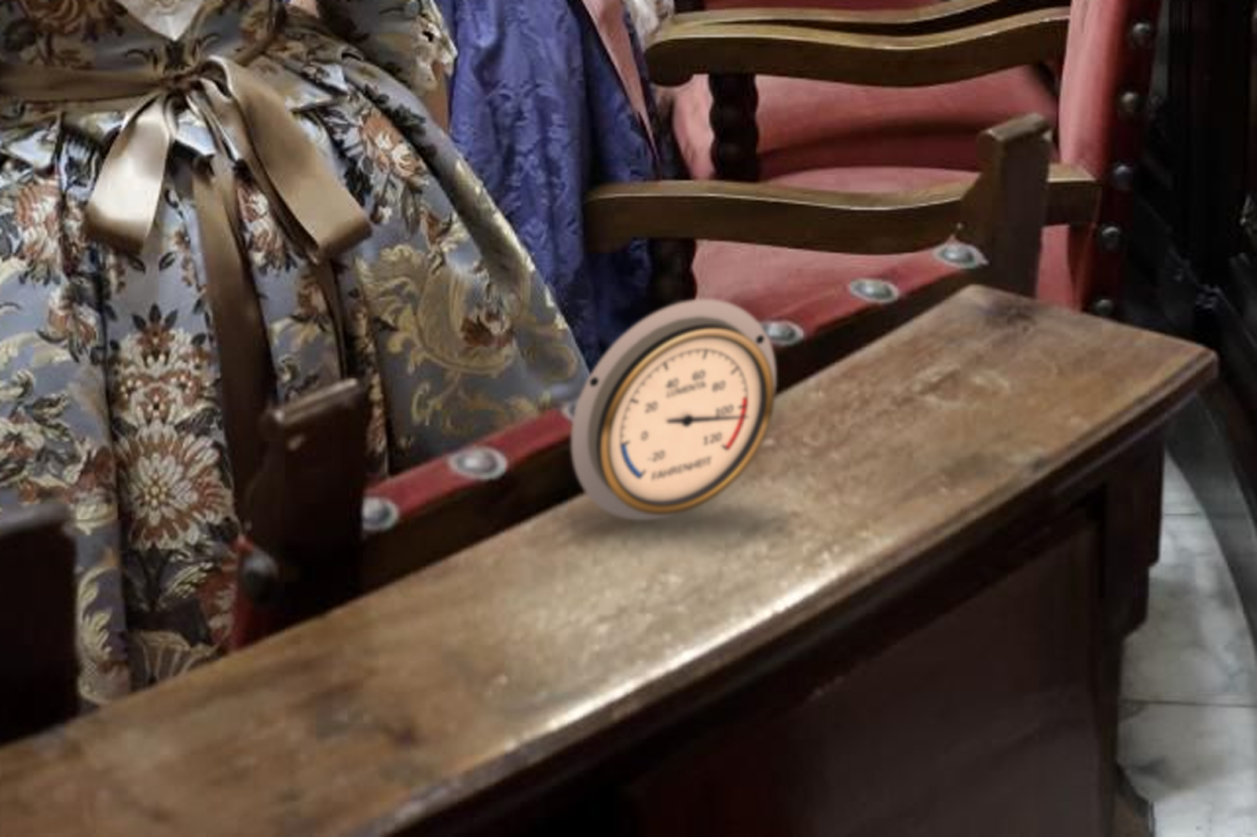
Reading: **104** °F
